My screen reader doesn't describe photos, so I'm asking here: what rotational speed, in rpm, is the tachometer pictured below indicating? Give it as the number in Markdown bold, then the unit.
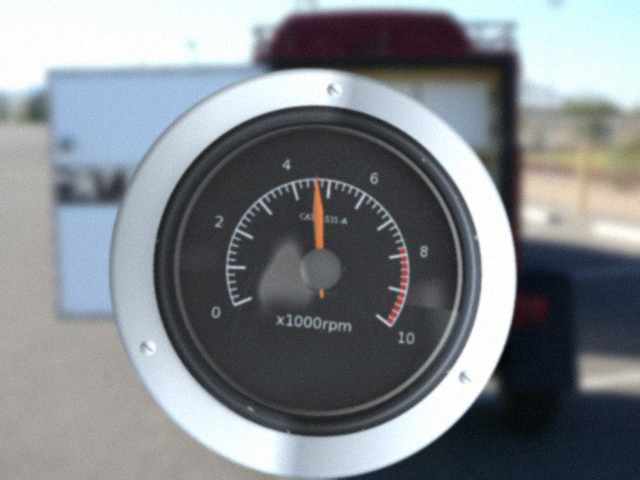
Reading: **4600** rpm
